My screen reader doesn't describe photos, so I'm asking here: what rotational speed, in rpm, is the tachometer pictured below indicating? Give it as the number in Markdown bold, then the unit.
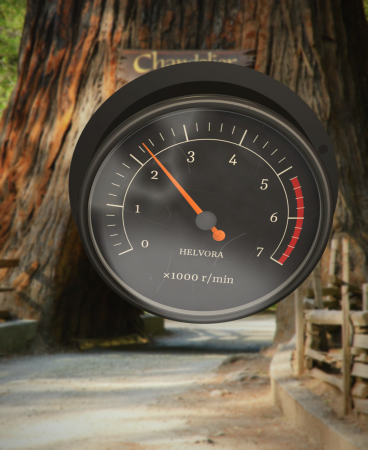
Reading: **2300** rpm
